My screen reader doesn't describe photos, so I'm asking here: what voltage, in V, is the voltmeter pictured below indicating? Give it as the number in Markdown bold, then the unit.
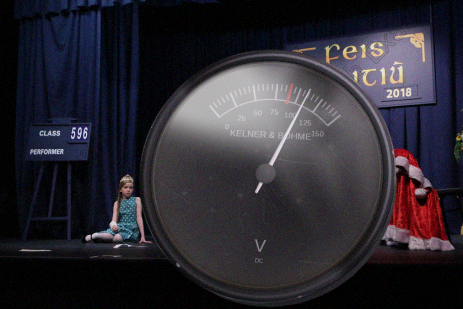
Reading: **110** V
